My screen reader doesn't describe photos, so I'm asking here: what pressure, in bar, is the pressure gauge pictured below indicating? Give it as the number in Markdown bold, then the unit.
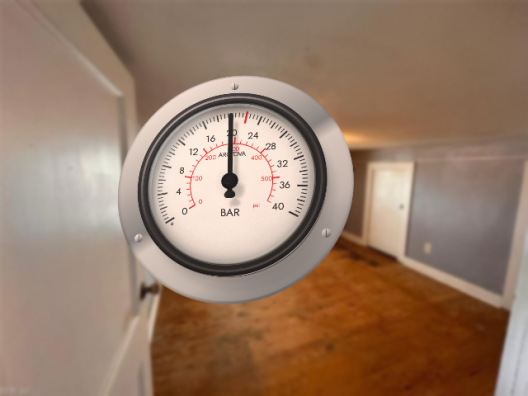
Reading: **20** bar
